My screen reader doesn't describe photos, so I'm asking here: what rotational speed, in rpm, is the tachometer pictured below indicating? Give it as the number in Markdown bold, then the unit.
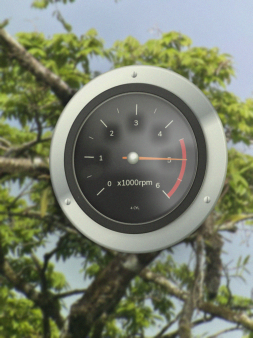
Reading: **5000** rpm
